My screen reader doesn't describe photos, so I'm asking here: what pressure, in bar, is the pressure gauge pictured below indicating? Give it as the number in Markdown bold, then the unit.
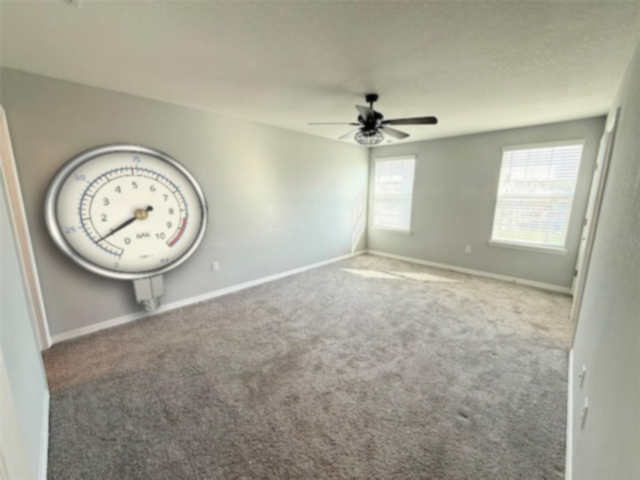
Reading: **1** bar
